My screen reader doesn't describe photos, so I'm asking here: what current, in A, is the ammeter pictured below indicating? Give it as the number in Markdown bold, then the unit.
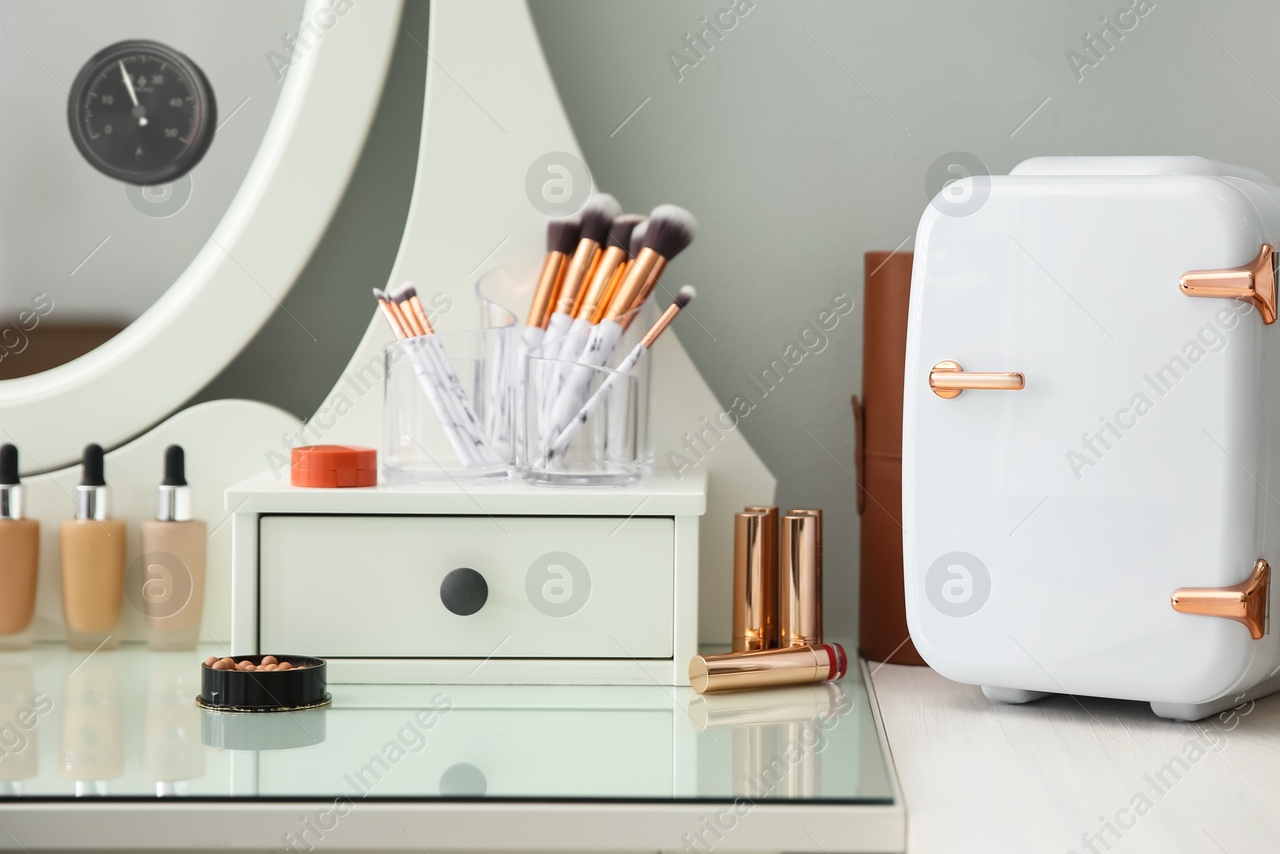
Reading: **20** A
